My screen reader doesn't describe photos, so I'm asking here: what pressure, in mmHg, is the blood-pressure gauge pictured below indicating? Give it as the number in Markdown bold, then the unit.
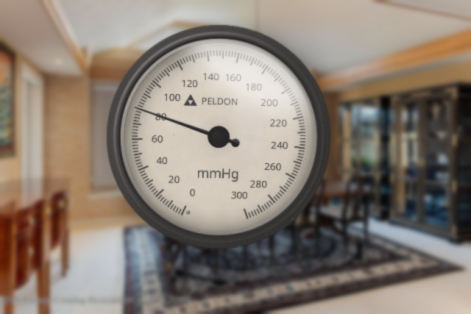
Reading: **80** mmHg
